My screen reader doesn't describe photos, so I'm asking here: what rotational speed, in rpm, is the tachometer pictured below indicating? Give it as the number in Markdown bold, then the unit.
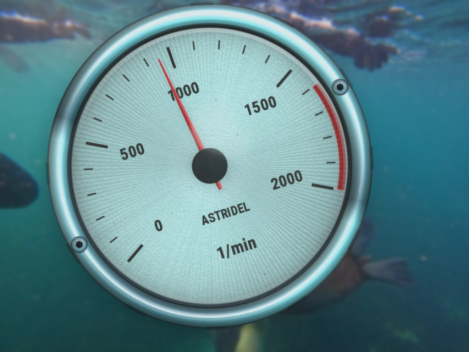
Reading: **950** rpm
